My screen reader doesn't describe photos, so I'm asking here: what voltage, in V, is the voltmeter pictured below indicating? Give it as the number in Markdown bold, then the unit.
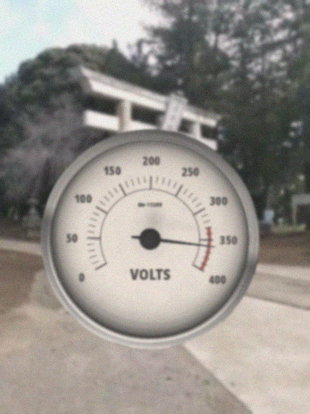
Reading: **360** V
